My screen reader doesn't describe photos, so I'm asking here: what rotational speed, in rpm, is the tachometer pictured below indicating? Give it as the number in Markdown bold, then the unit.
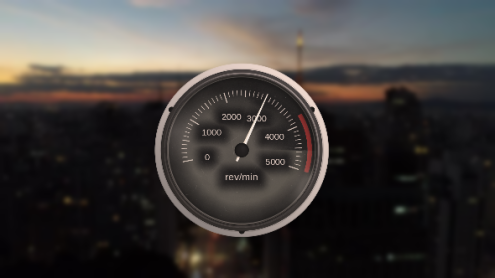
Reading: **3000** rpm
